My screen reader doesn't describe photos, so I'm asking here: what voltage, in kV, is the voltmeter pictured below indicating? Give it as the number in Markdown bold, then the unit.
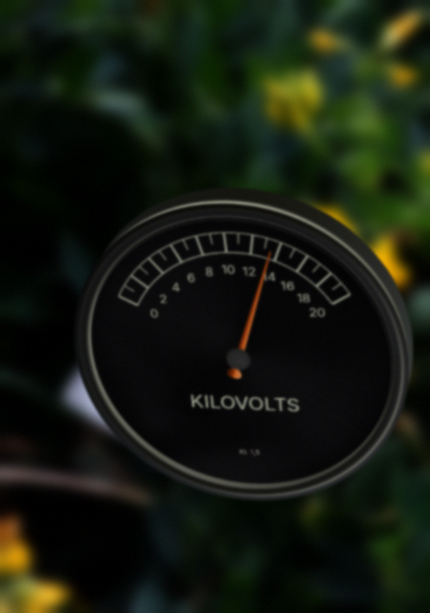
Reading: **13.5** kV
